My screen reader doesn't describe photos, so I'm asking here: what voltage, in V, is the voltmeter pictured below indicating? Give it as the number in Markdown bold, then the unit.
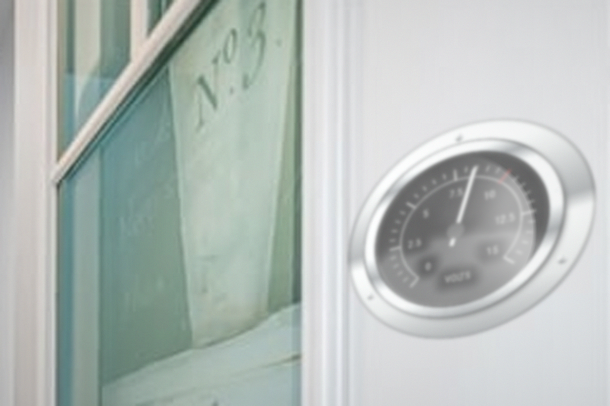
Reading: **8.5** V
